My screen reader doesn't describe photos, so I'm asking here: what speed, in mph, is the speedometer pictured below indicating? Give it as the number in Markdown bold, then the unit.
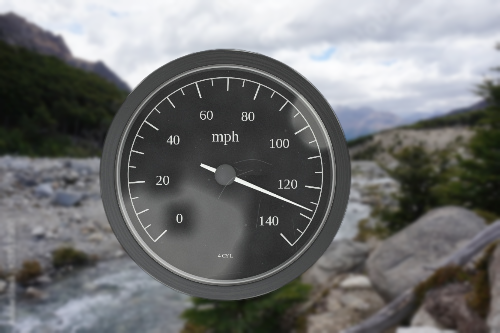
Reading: **127.5** mph
